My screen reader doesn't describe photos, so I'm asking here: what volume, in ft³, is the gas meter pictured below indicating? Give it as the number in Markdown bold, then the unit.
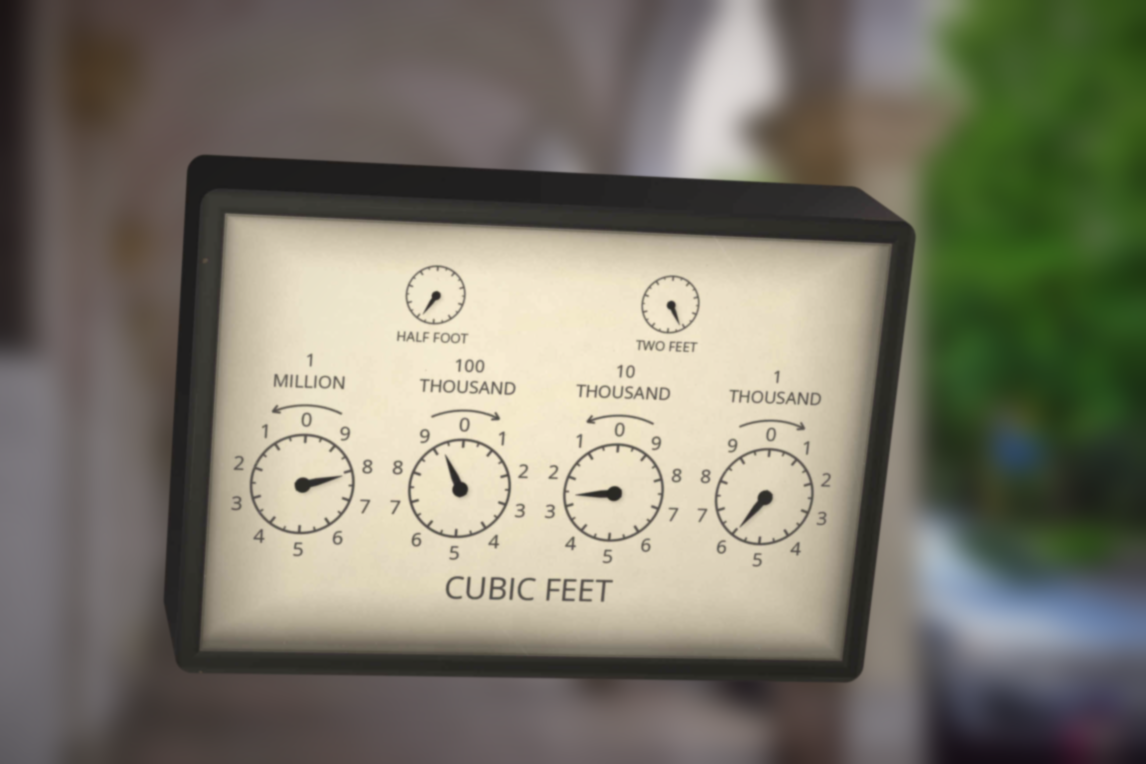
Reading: **792600** ft³
